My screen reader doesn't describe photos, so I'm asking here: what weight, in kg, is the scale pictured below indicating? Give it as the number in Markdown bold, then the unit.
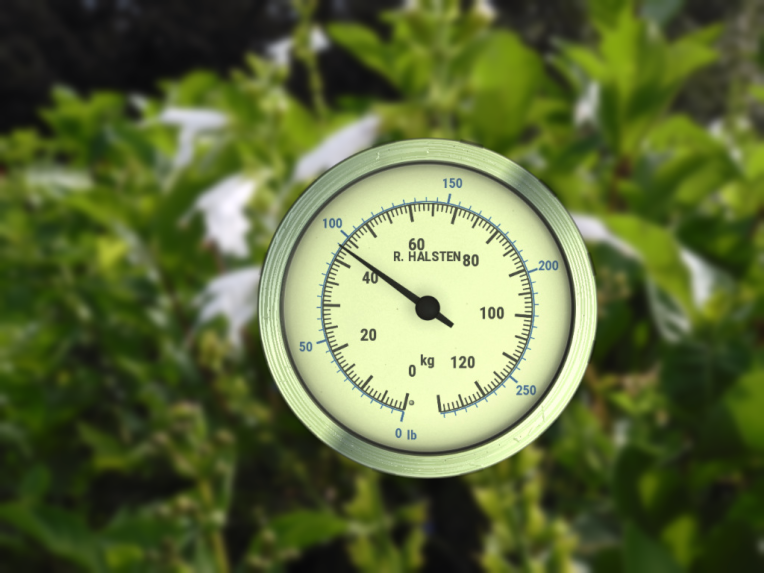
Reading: **43** kg
